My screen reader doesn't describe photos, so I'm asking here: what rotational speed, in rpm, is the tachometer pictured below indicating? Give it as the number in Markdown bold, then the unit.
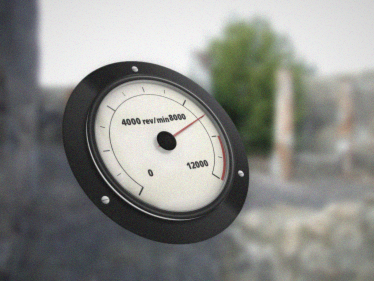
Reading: **9000** rpm
